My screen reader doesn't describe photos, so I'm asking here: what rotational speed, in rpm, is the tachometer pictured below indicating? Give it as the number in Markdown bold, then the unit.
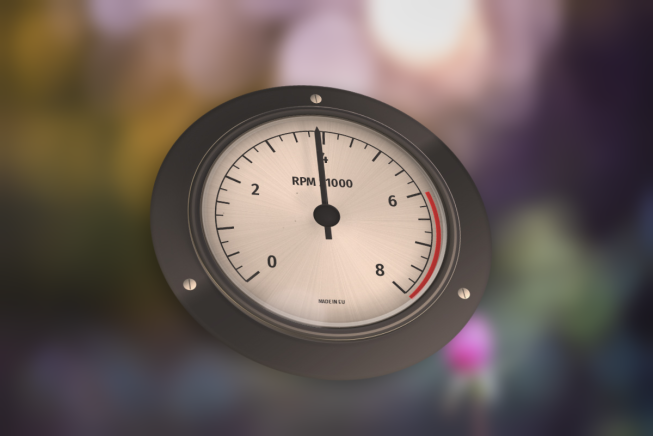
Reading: **3875** rpm
